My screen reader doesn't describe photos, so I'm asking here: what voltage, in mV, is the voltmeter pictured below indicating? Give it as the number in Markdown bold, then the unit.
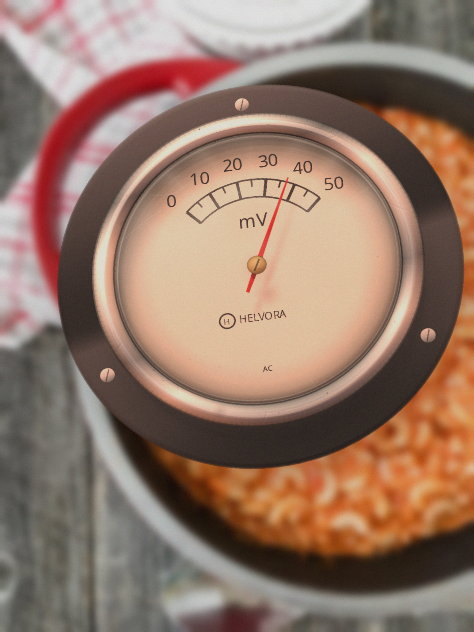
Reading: **37.5** mV
